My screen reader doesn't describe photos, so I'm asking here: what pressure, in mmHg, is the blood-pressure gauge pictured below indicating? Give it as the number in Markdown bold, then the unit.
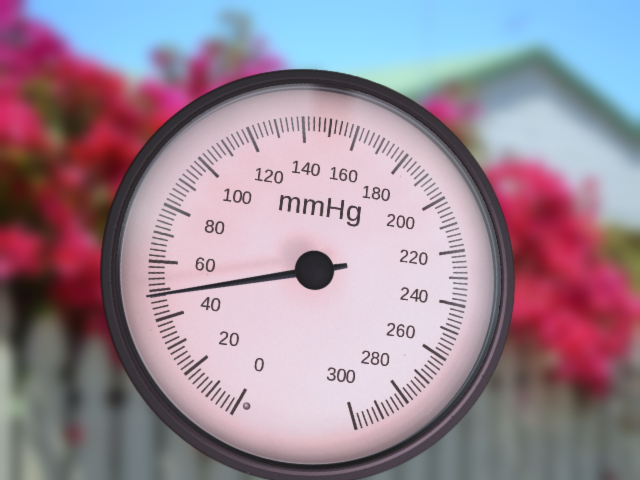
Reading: **48** mmHg
